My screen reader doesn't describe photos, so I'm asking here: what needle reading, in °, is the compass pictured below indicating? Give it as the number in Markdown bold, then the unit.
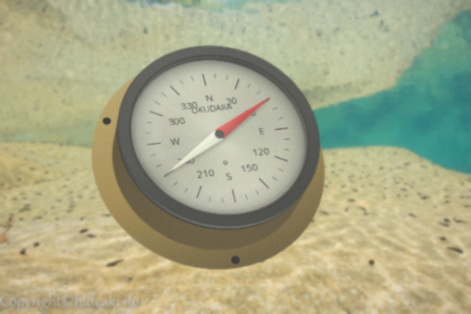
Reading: **60** °
